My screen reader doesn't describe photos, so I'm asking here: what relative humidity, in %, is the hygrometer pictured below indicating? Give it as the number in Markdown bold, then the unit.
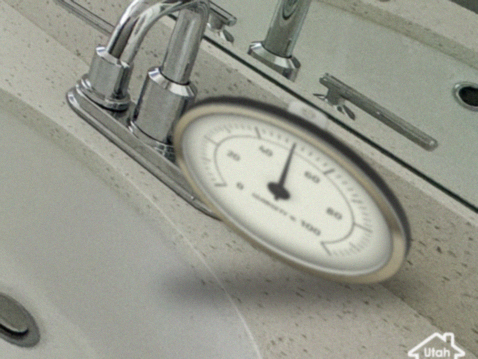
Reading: **50** %
